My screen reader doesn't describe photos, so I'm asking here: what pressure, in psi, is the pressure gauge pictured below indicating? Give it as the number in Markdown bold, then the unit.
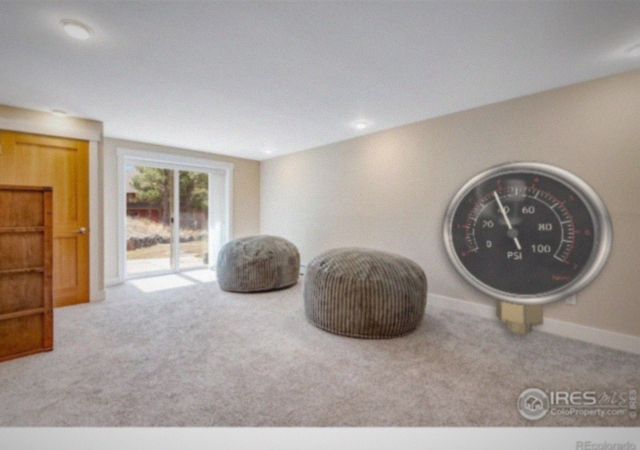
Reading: **40** psi
